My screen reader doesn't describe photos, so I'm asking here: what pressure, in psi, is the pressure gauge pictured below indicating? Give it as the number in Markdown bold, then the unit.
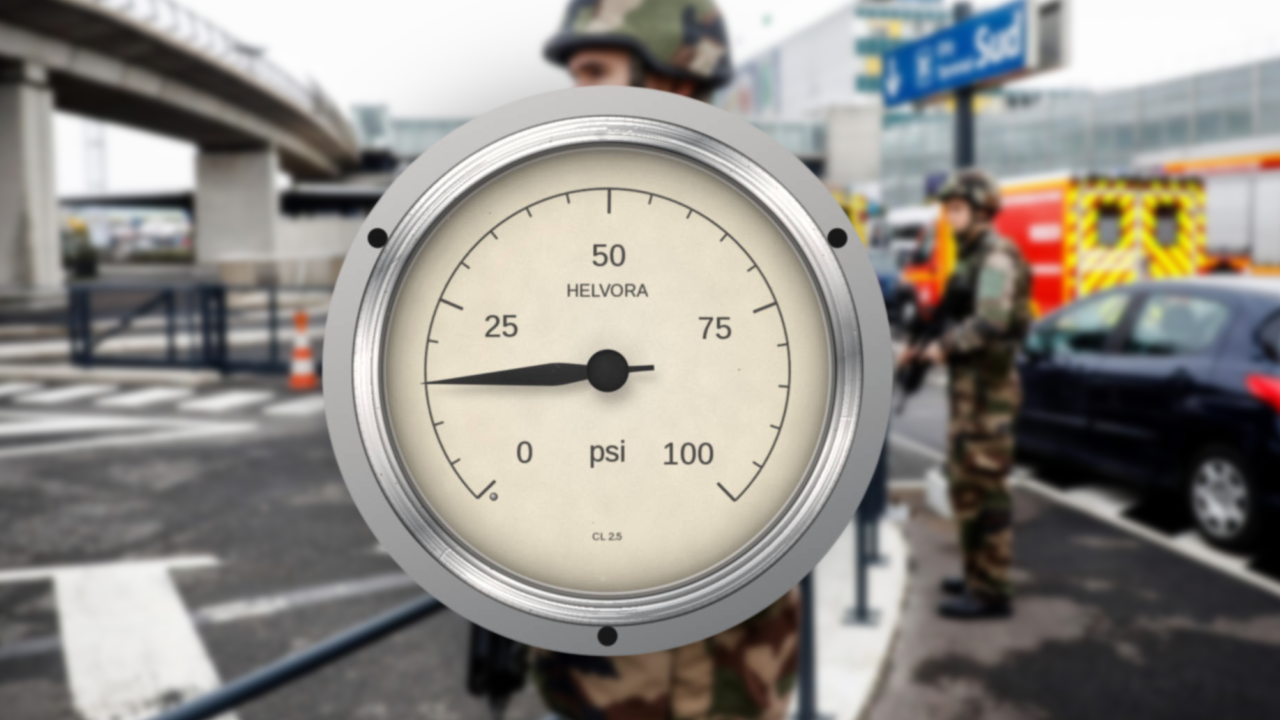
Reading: **15** psi
